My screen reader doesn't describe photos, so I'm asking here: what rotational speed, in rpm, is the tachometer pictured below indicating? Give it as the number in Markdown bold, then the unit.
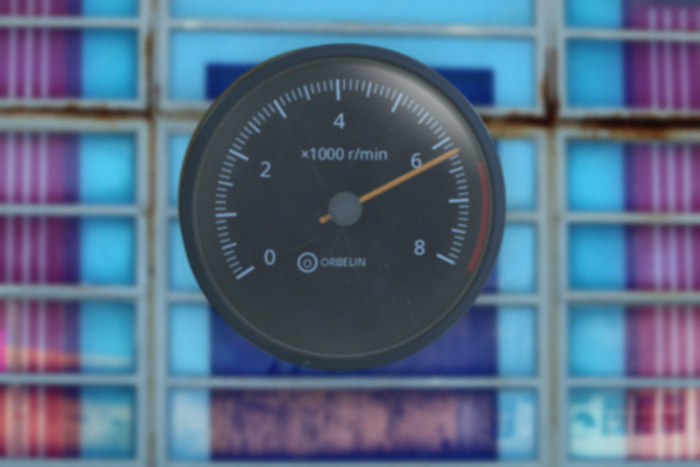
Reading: **6200** rpm
